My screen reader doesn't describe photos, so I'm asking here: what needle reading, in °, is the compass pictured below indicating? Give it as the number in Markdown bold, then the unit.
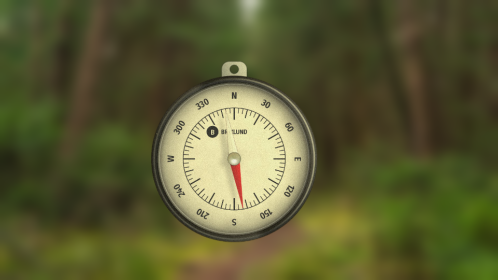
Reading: **170** °
